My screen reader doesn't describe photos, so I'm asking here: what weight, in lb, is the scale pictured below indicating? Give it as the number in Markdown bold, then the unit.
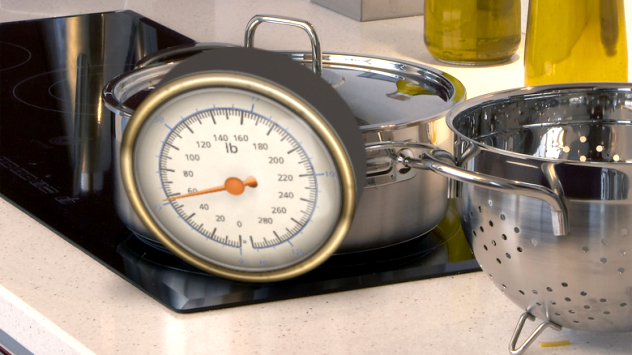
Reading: **60** lb
